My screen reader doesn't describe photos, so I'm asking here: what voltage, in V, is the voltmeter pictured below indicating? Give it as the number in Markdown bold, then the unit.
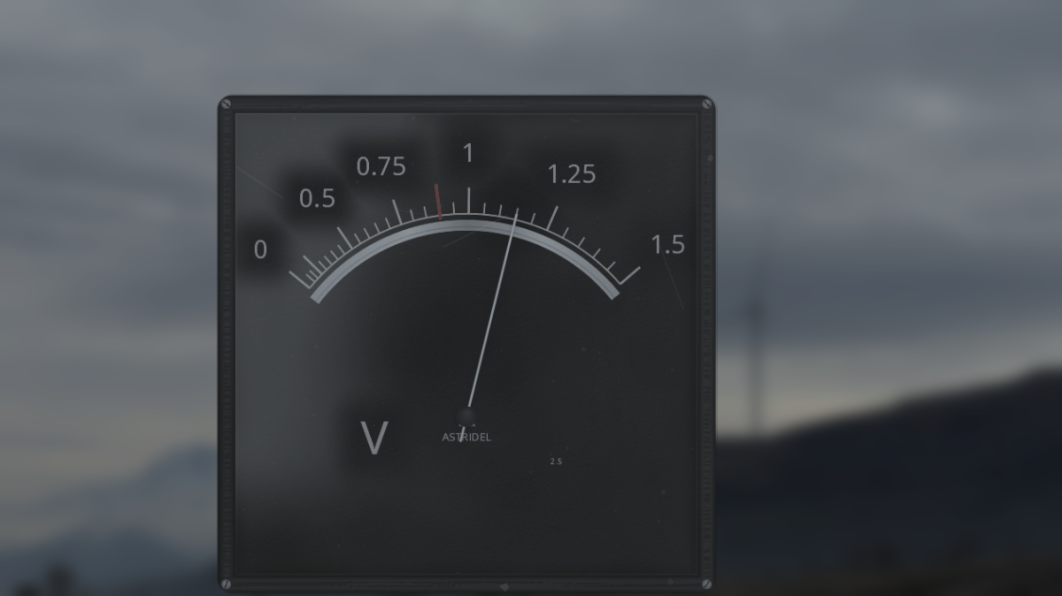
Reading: **1.15** V
